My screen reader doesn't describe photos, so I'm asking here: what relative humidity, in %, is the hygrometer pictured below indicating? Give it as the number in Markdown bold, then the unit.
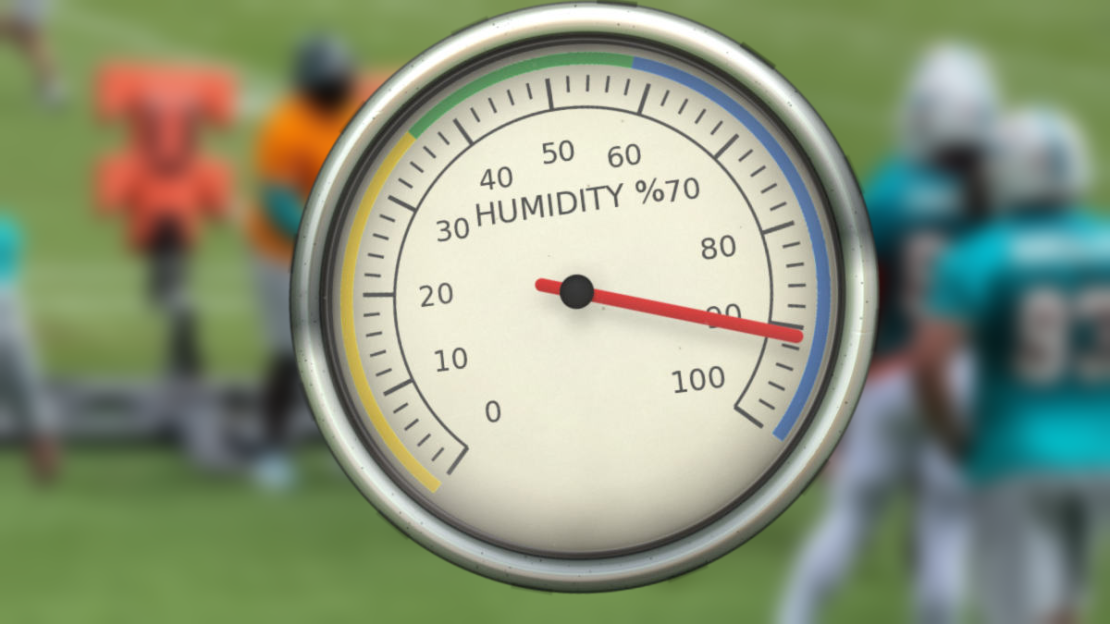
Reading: **91** %
